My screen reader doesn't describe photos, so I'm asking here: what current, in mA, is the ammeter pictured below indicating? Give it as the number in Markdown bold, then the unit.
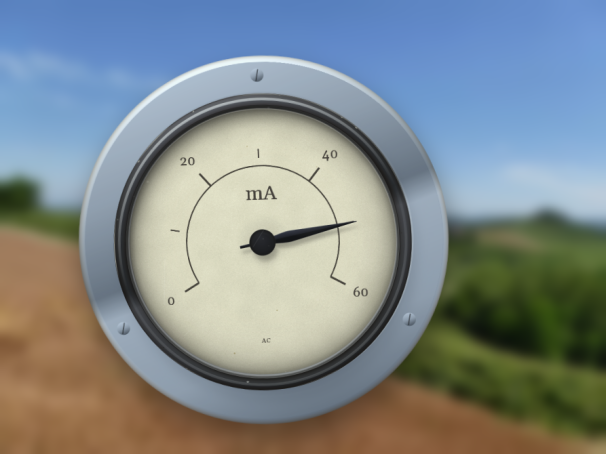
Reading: **50** mA
